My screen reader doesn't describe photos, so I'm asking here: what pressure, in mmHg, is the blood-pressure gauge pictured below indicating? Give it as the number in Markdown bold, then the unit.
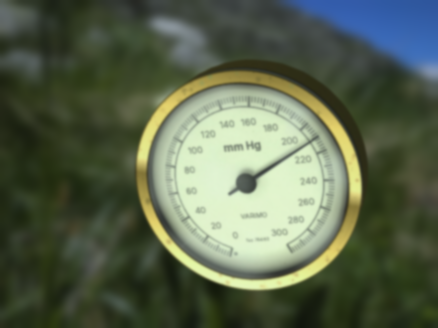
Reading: **210** mmHg
